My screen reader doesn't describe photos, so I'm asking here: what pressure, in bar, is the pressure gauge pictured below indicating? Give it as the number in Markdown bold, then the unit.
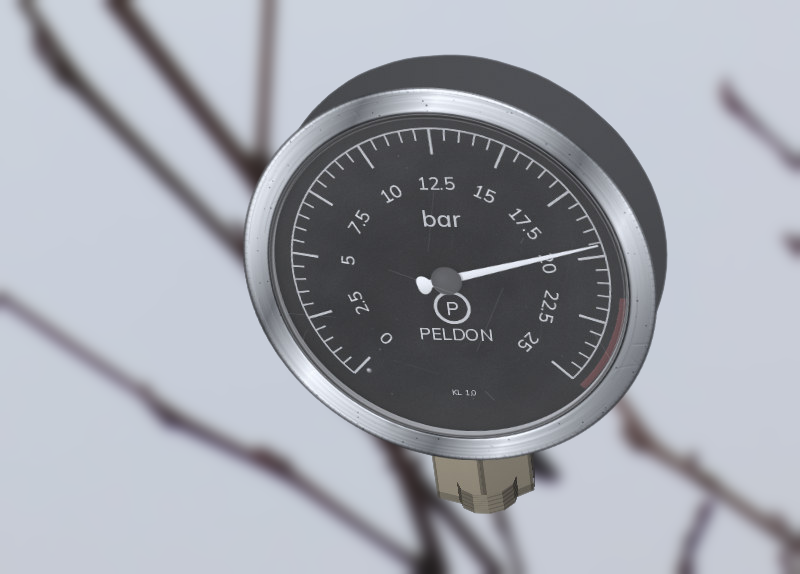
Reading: **19.5** bar
